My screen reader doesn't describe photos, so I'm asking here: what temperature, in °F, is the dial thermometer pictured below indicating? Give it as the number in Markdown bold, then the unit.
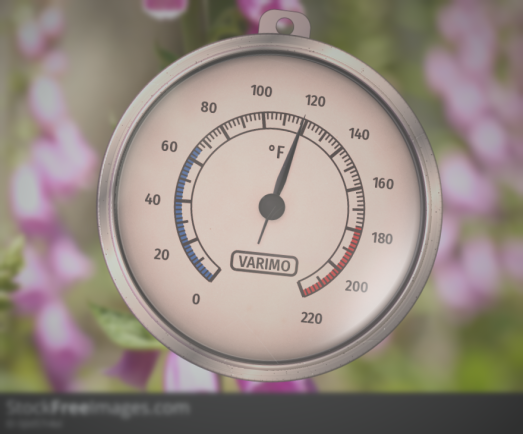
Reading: **118** °F
